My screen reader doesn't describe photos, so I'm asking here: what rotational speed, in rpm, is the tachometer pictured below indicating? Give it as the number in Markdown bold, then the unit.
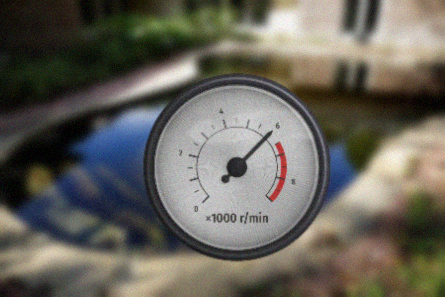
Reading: **6000** rpm
